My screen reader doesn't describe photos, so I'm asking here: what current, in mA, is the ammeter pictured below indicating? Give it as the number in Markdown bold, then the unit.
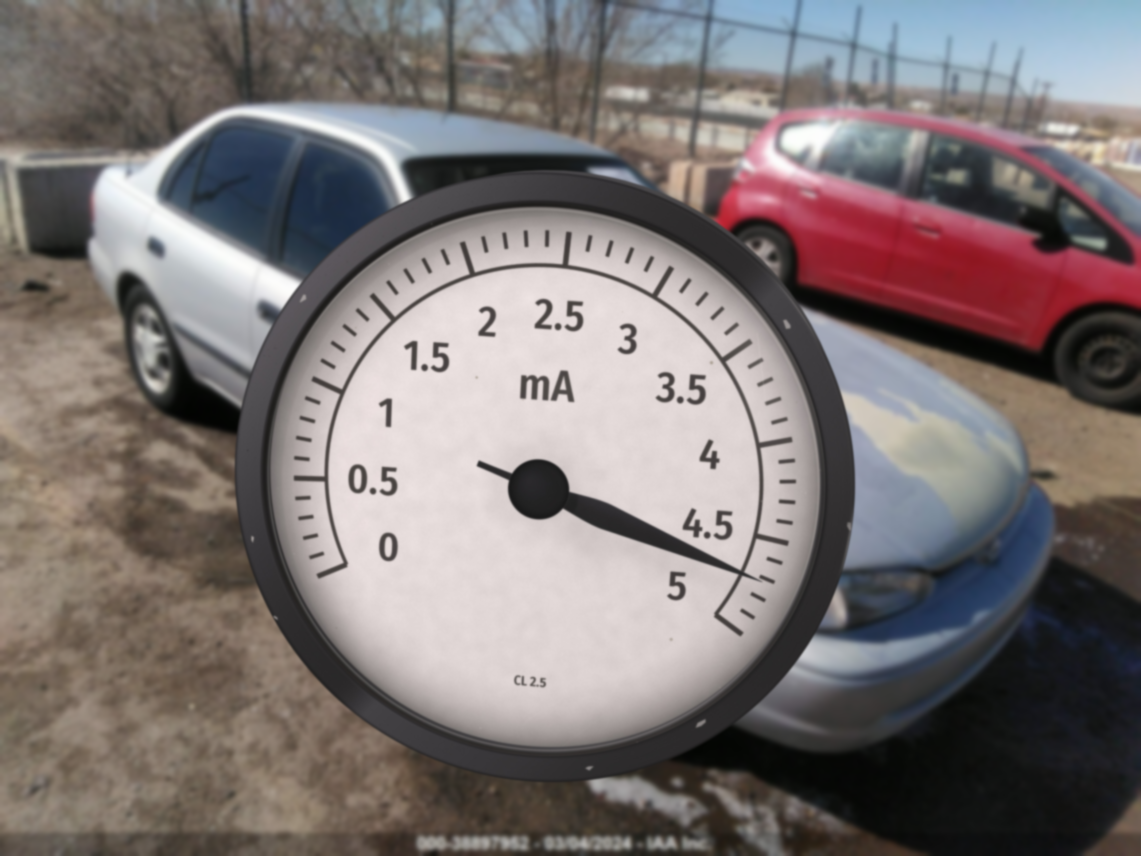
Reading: **4.7** mA
